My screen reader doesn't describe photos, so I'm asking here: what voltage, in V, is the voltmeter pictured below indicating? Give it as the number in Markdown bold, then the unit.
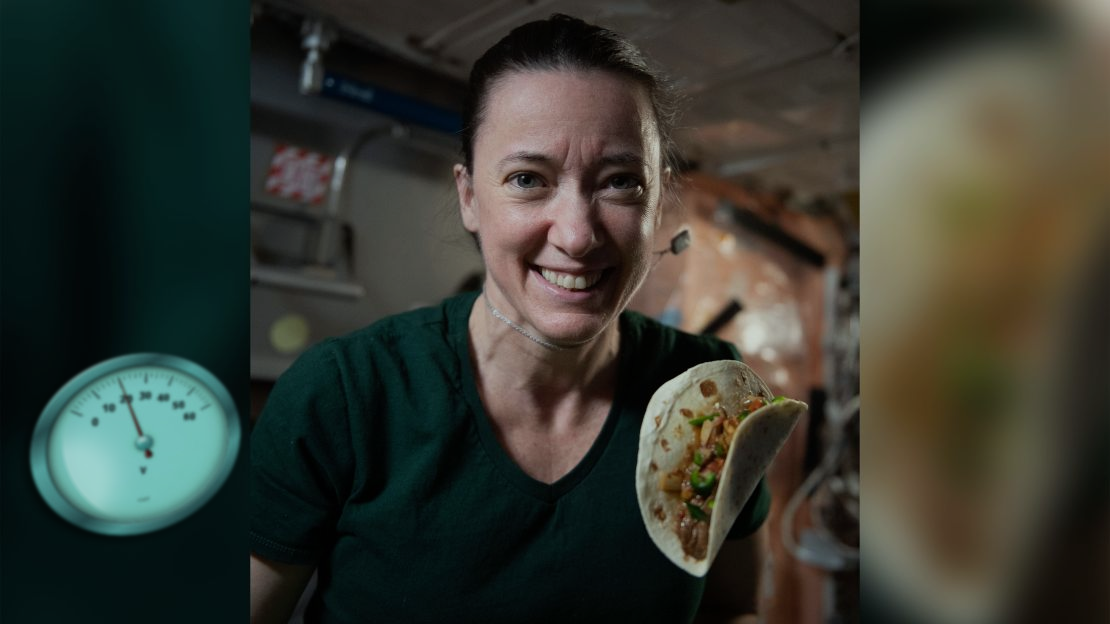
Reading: **20** V
